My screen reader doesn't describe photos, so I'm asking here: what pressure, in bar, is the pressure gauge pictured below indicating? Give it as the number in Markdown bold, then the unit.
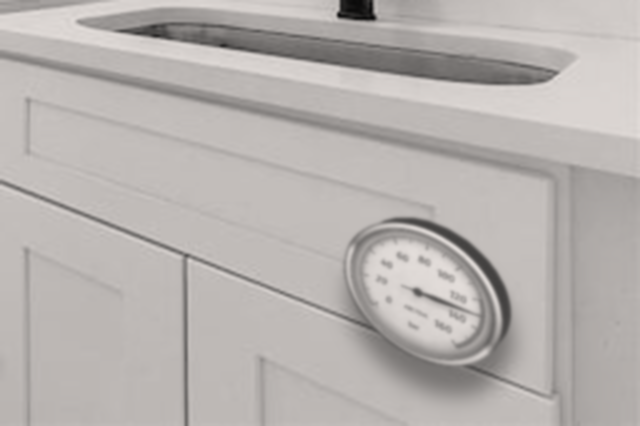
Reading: **130** bar
